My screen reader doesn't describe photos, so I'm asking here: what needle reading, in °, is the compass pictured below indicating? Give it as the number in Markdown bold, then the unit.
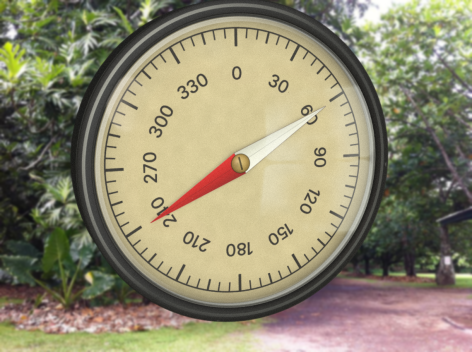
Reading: **240** °
